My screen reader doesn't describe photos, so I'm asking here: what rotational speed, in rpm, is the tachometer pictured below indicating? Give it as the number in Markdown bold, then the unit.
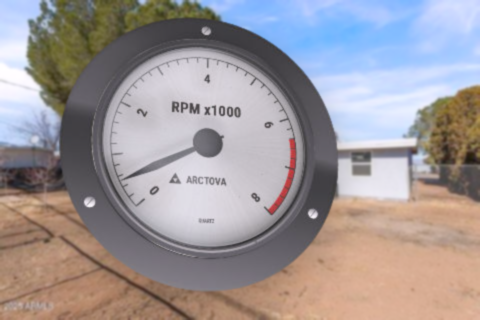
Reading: **500** rpm
